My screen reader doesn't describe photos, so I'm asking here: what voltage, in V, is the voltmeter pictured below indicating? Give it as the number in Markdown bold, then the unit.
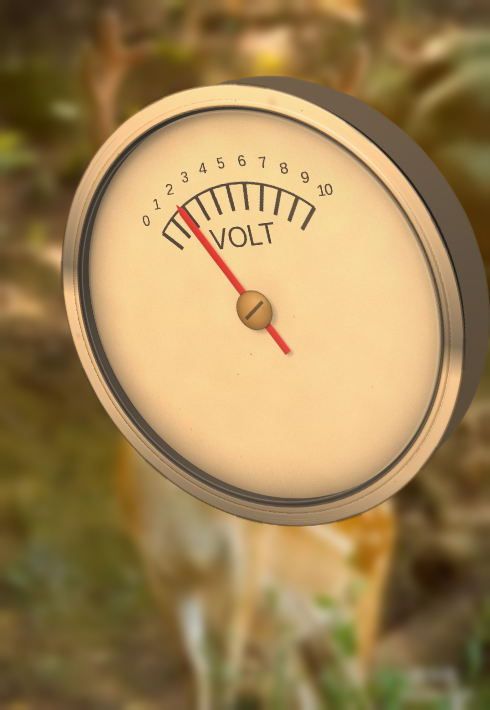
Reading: **2** V
